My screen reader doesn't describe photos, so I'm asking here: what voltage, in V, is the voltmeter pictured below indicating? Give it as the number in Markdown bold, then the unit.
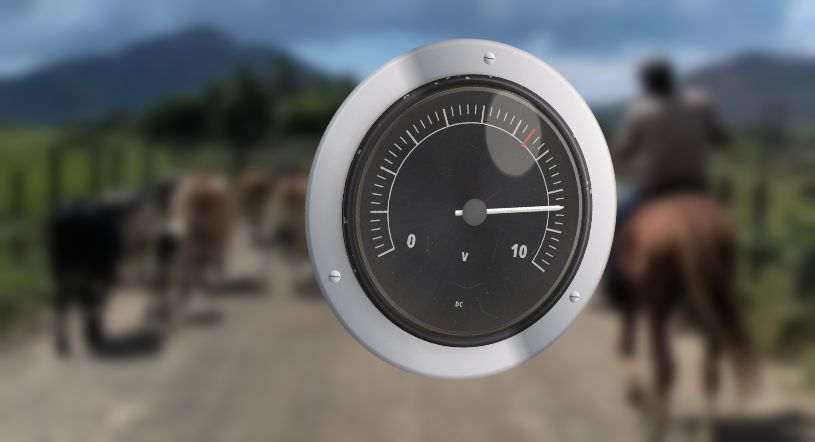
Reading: **8.4** V
